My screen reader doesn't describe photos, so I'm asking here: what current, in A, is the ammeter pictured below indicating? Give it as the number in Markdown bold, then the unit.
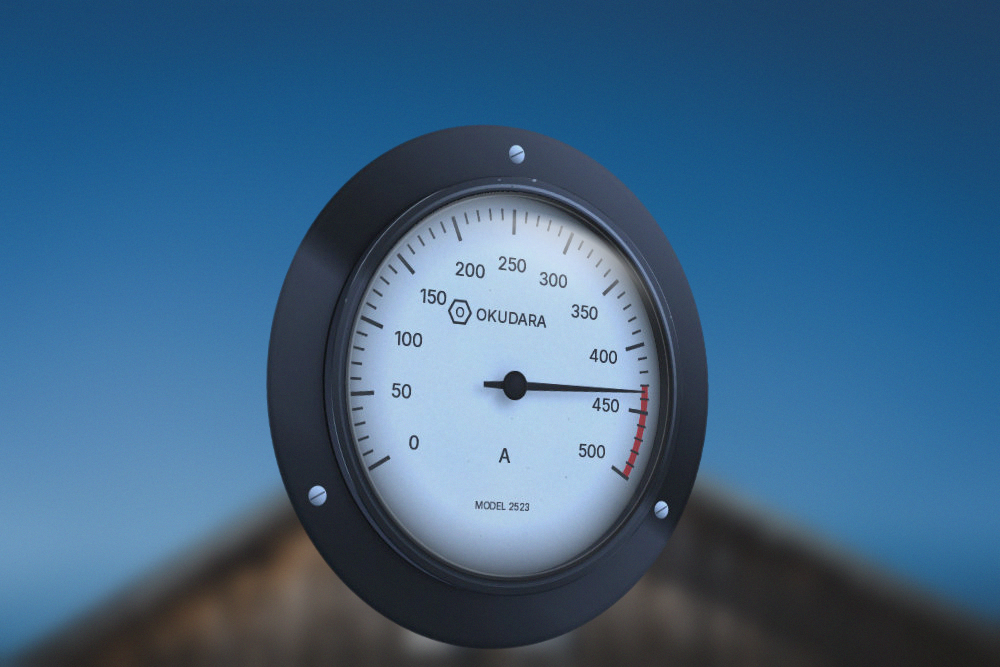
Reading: **435** A
